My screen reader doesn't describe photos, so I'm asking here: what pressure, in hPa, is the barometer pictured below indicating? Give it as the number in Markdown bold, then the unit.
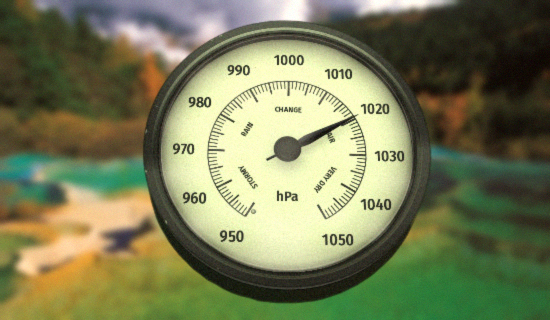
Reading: **1020** hPa
